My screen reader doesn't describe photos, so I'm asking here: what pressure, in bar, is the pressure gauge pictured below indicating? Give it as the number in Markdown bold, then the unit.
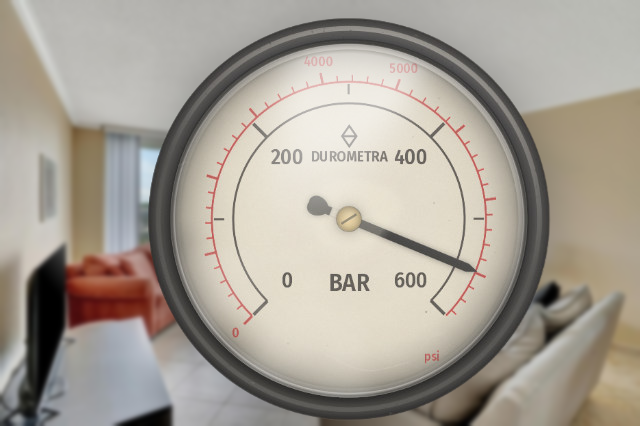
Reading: **550** bar
